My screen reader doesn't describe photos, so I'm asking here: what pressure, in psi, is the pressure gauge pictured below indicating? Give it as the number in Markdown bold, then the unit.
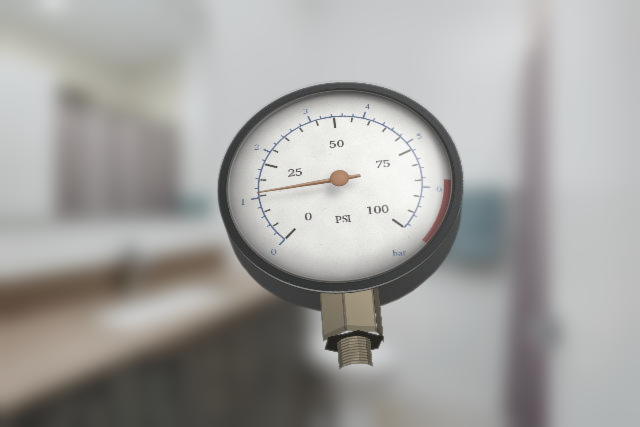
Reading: **15** psi
